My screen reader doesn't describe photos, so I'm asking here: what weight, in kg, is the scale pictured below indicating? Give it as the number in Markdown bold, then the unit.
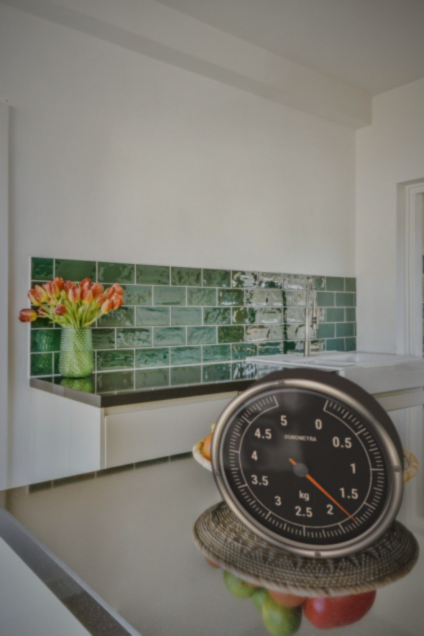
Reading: **1.75** kg
